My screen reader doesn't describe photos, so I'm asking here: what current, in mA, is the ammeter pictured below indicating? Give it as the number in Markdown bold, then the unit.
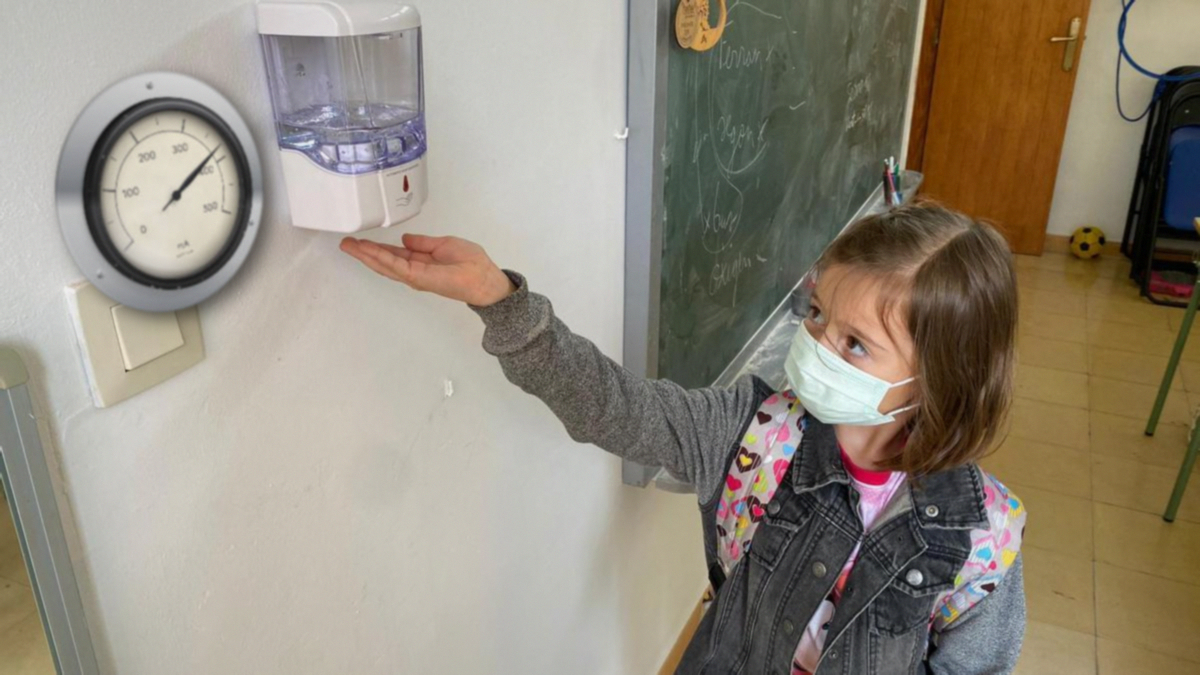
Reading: **375** mA
